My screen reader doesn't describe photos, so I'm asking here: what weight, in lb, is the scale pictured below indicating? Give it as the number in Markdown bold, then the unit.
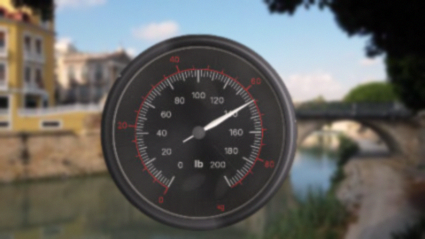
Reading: **140** lb
